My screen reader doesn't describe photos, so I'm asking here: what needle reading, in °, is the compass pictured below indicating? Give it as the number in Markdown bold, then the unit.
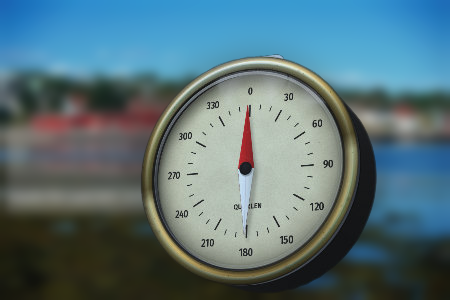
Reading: **0** °
